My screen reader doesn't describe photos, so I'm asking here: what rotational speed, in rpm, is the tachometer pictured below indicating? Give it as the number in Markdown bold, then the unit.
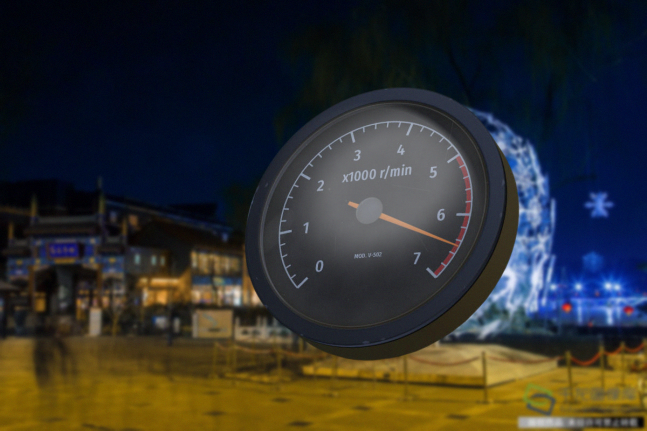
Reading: **6500** rpm
